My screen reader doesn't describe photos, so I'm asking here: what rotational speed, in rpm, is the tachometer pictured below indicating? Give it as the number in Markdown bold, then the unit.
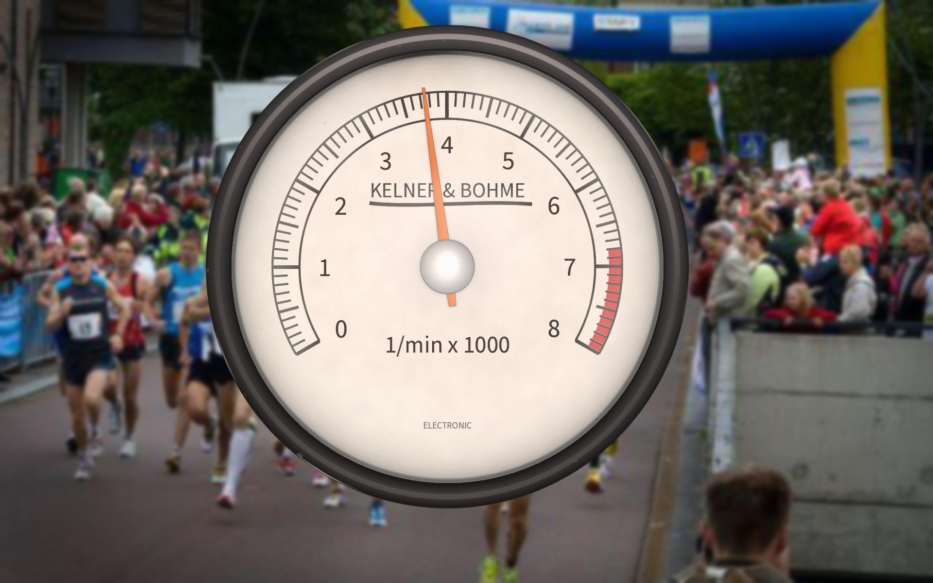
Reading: **3750** rpm
